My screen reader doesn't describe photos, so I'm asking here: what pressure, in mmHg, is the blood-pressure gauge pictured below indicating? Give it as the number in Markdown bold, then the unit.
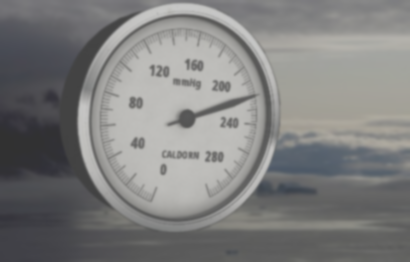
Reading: **220** mmHg
